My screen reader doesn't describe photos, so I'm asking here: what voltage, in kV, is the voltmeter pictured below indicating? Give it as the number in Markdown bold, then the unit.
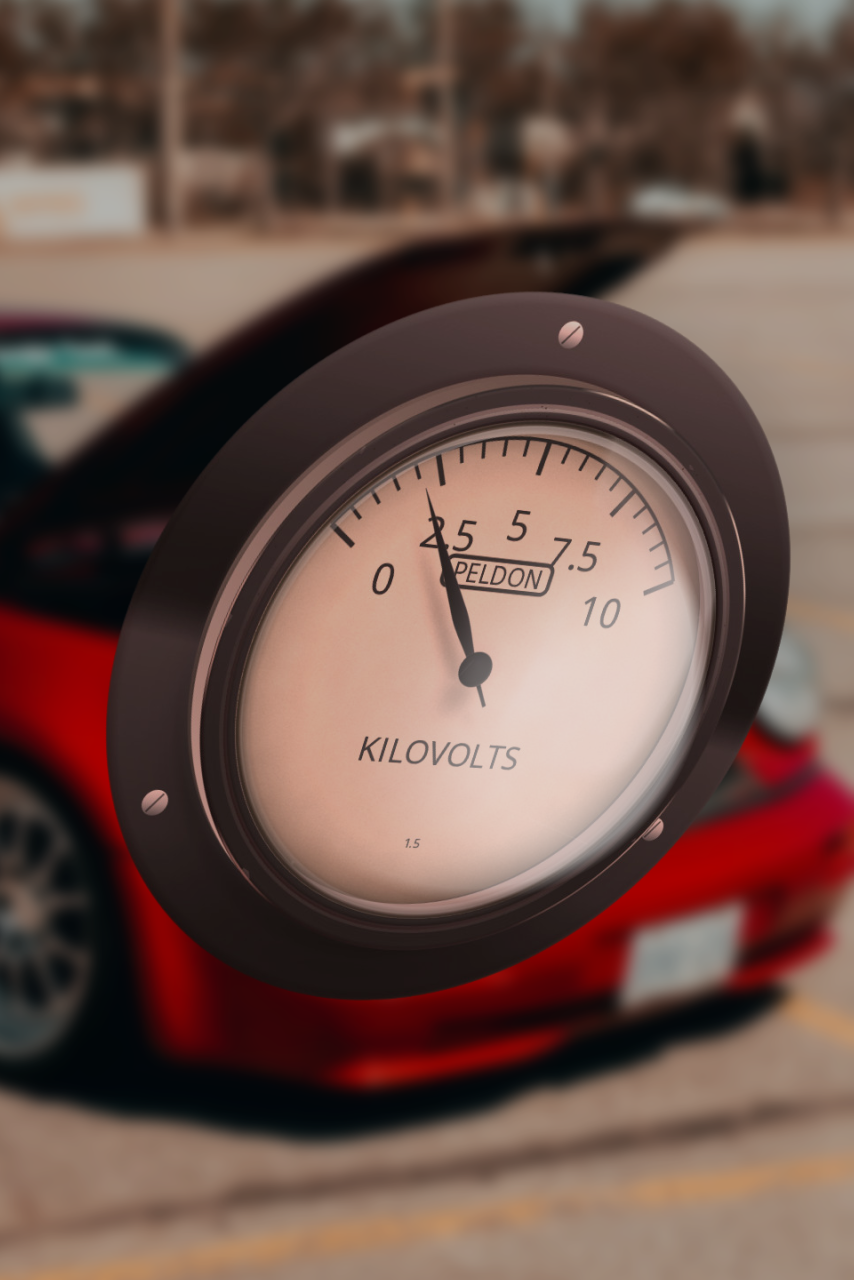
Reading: **2** kV
